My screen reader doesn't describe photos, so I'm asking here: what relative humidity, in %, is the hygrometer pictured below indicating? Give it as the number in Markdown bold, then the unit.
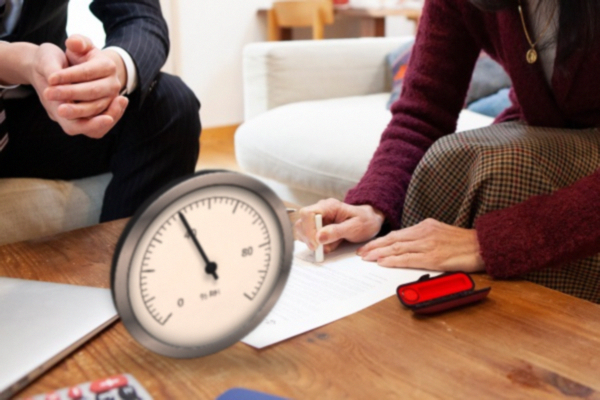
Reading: **40** %
